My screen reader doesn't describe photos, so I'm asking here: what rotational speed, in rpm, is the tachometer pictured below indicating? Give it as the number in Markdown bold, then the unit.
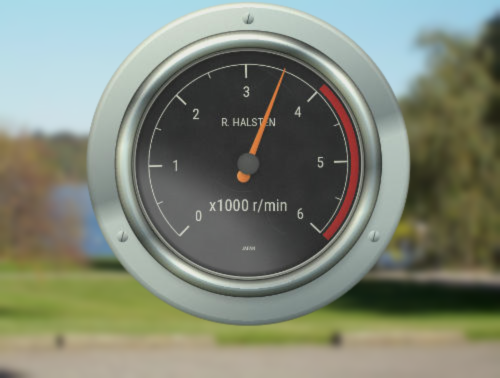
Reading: **3500** rpm
